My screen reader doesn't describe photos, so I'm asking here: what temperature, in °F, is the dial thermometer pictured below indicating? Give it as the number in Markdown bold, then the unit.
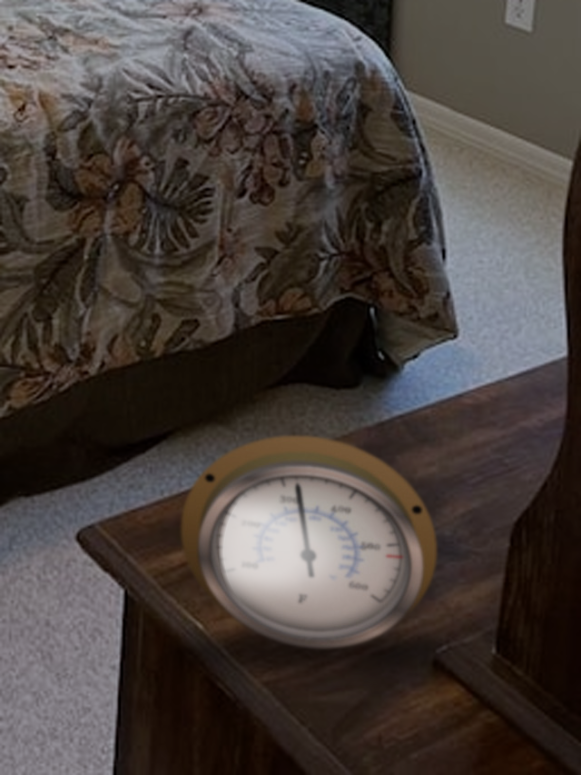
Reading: **320** °F
